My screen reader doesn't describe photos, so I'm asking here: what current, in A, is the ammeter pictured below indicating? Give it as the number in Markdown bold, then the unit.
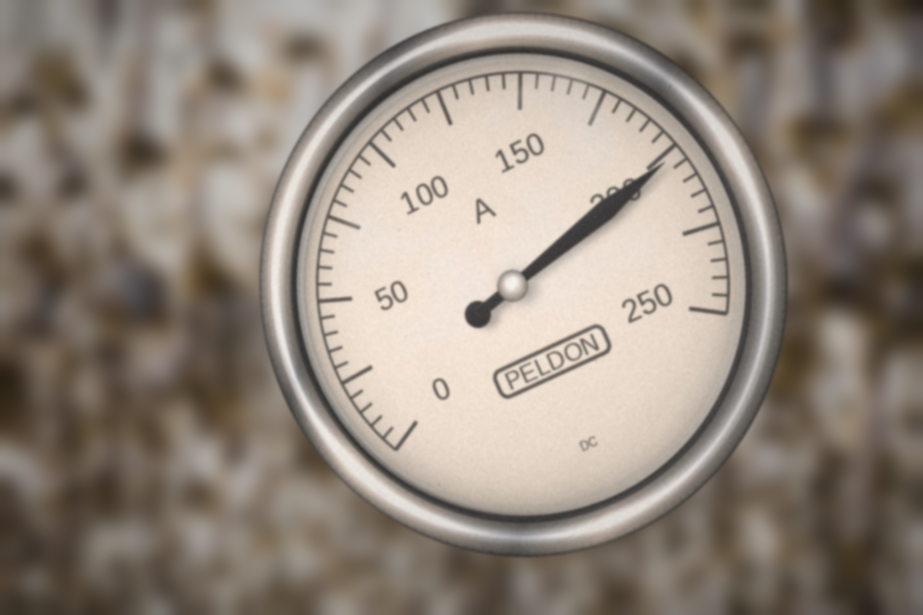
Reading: **202.5** A
